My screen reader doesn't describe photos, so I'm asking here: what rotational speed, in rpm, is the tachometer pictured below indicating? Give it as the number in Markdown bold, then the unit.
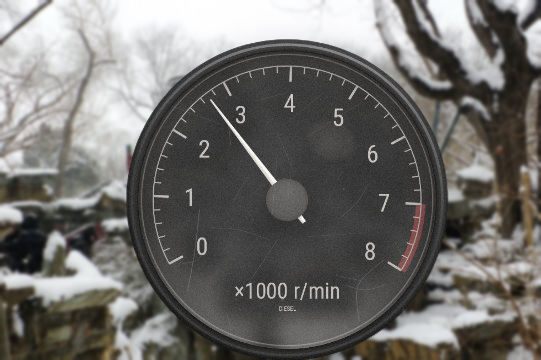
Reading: **2700** rpm
